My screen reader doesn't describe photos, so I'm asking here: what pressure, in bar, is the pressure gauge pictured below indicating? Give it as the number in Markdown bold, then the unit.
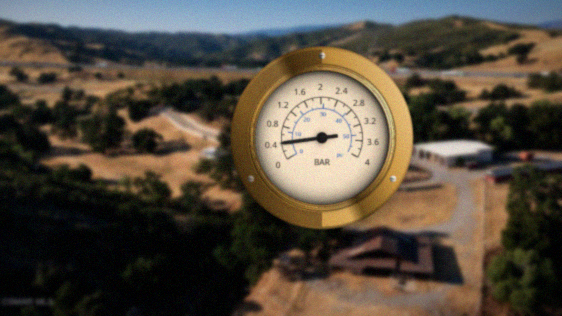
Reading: **0.4** bar
